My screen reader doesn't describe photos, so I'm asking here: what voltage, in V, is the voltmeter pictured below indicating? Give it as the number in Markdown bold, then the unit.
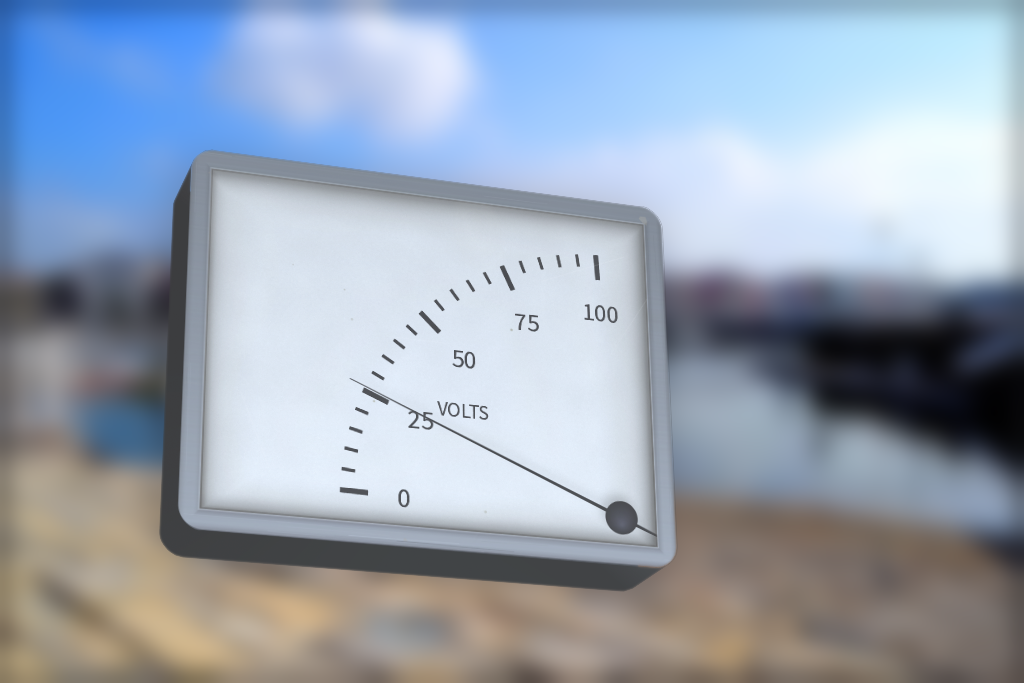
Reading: **25** V
